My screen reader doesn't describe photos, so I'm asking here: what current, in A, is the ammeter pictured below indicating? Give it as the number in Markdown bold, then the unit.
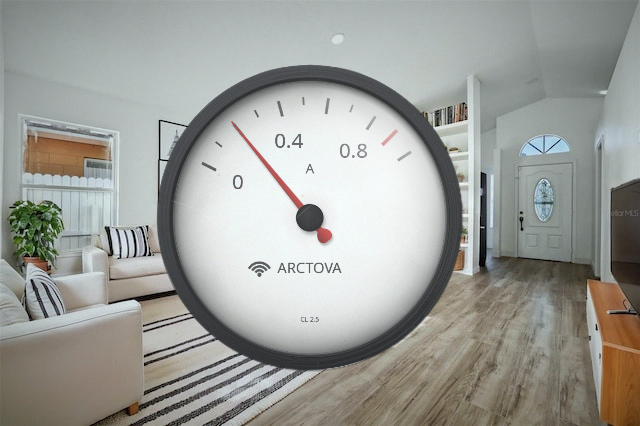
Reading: **0.2** A
